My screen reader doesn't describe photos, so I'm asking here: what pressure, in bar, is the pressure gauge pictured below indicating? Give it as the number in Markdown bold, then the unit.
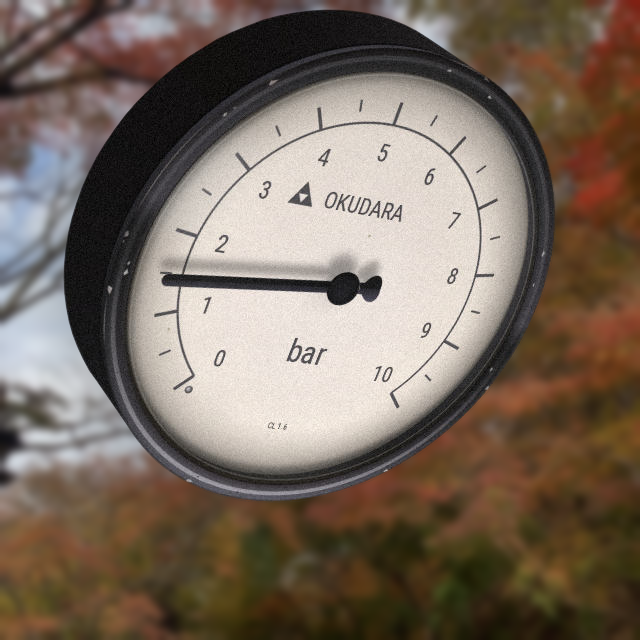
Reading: **1.5** bar
